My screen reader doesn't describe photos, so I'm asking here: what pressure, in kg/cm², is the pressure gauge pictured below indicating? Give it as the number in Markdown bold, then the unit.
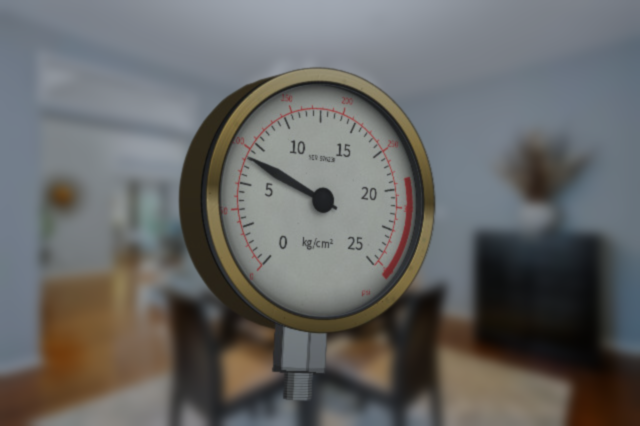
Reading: **6.5** kg/cm²
